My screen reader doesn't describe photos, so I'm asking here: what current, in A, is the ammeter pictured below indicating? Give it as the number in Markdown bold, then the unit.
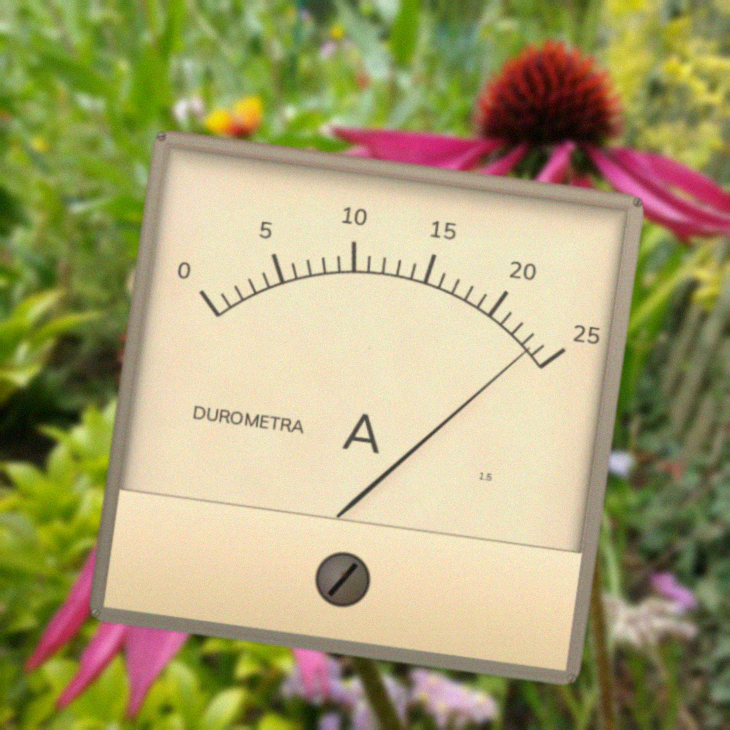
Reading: **23.5** A
